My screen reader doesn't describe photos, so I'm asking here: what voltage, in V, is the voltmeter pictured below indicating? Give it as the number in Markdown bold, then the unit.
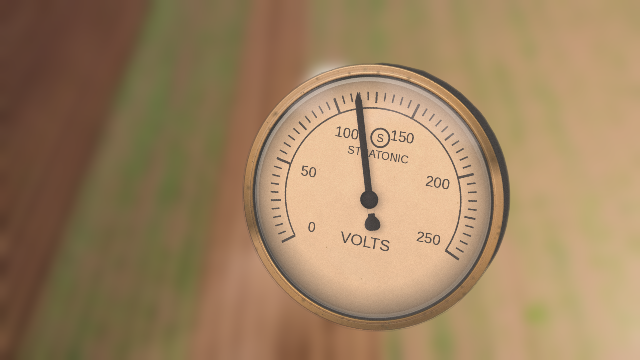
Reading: **115** V
